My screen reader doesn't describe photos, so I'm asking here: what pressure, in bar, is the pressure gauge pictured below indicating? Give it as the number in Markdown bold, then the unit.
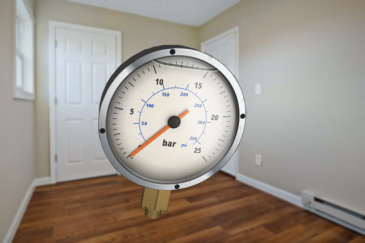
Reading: **0** bar
